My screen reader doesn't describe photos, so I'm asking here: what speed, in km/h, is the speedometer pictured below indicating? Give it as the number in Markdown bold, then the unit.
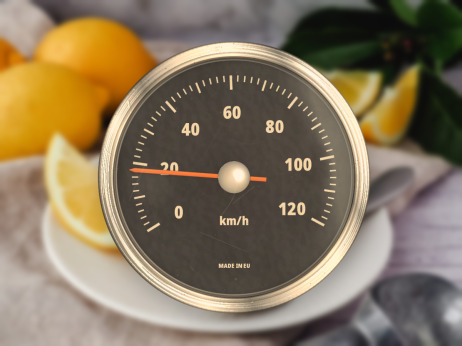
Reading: **18** km/h
